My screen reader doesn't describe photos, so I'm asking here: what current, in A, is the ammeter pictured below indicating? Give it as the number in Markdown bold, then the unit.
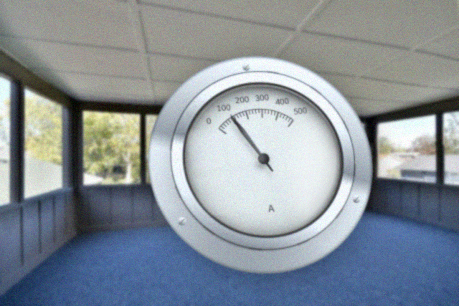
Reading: **100** A
